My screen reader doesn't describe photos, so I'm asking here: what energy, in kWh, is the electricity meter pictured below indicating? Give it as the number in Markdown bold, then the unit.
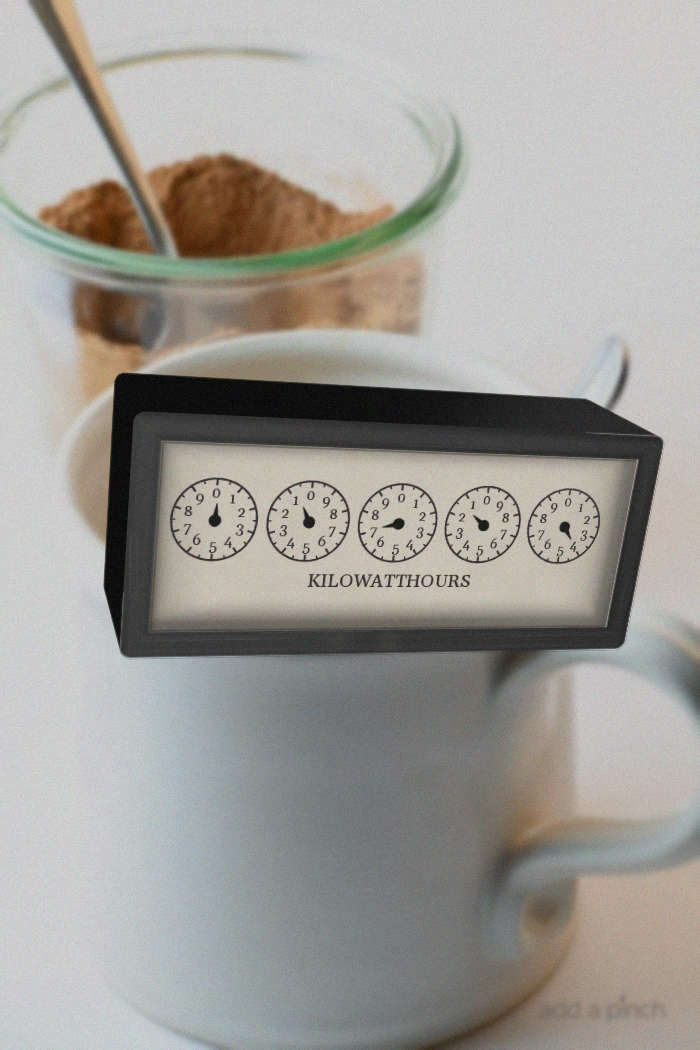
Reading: **714** kWh
